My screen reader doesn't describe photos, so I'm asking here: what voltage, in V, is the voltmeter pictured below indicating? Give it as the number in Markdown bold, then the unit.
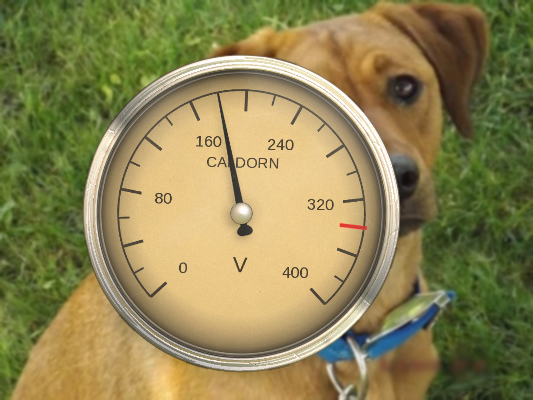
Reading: **180** V
